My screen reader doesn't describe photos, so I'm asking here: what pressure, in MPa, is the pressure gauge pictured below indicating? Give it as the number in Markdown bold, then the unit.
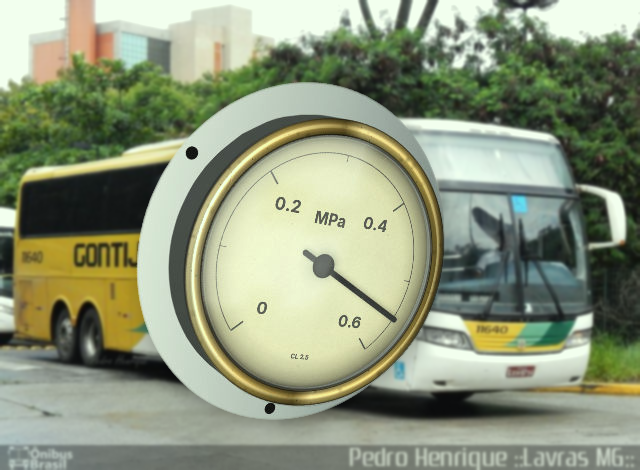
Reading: **0.55** MPa
